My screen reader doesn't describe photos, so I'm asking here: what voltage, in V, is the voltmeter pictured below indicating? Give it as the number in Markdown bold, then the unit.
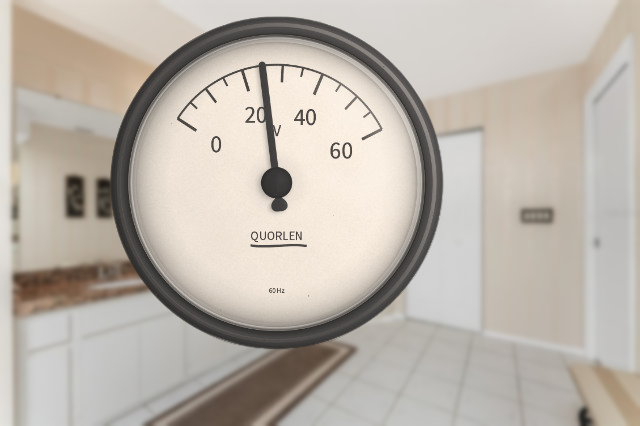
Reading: **25** V
